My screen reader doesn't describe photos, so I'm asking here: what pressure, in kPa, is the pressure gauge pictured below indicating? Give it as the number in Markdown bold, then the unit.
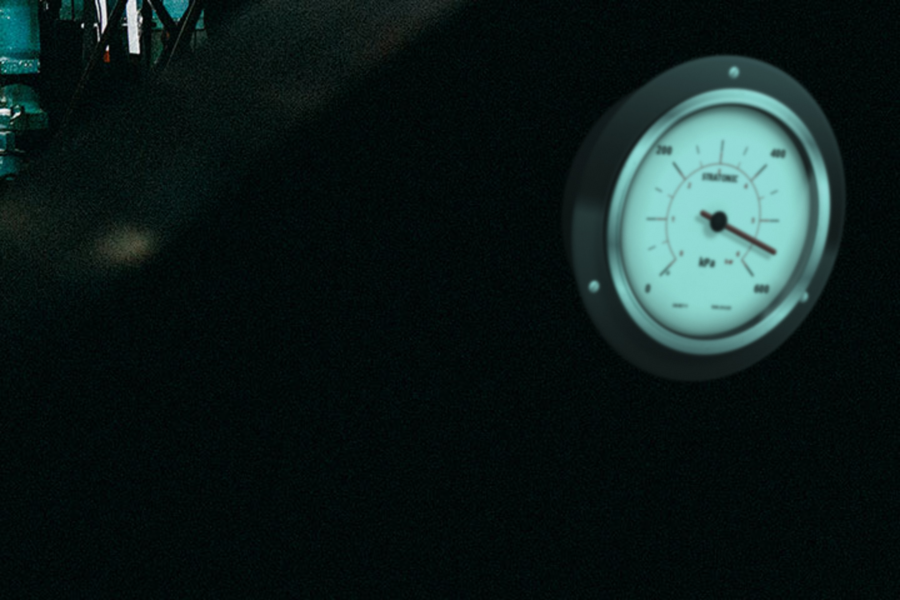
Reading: **550** kPa
